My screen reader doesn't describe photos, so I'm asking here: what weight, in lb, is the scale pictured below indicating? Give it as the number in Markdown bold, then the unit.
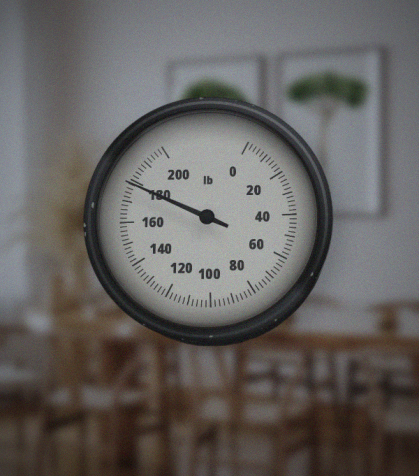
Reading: **178** lb
